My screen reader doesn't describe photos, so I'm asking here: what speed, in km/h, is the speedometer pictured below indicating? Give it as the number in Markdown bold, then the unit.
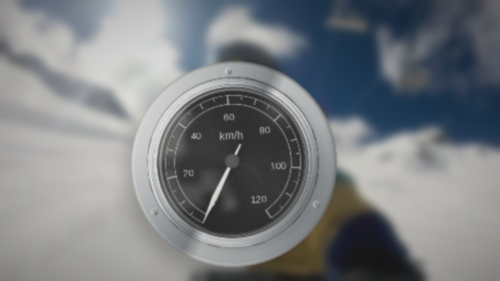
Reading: **0** km/h
